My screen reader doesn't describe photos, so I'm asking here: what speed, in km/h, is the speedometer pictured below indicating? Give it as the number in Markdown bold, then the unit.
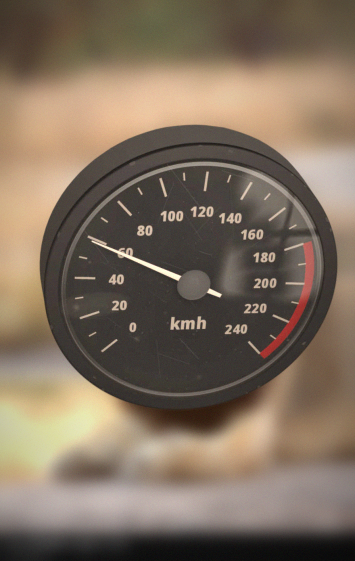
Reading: **60** km/h
